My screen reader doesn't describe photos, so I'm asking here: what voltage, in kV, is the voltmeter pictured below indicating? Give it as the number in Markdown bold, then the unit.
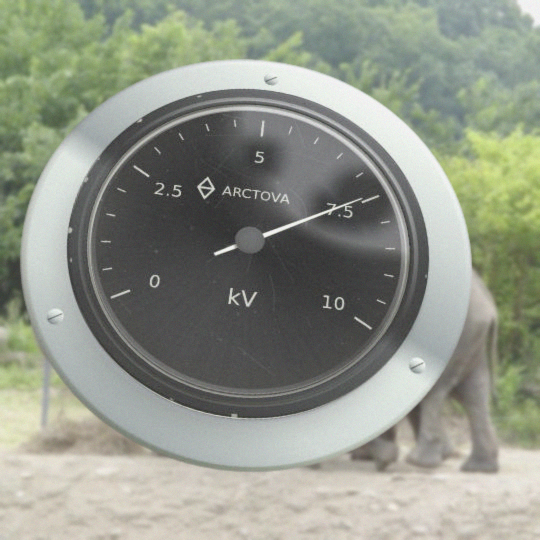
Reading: **7.5** kV
